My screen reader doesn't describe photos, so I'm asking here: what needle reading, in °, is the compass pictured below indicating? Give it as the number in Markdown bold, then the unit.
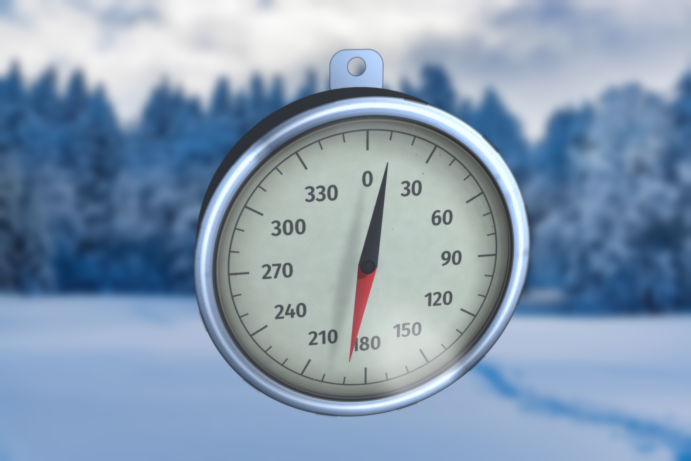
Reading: **190** °
